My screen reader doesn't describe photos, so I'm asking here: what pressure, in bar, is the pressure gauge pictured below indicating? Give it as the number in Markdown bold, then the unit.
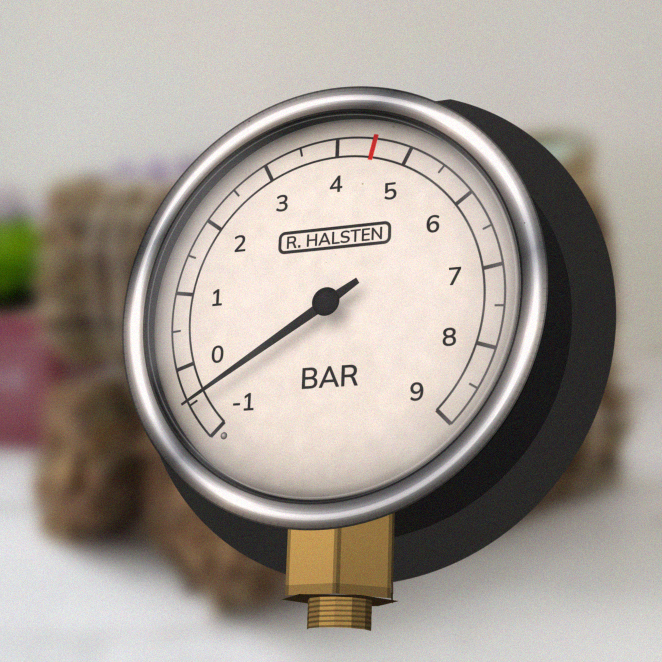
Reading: **-0.5** bar
